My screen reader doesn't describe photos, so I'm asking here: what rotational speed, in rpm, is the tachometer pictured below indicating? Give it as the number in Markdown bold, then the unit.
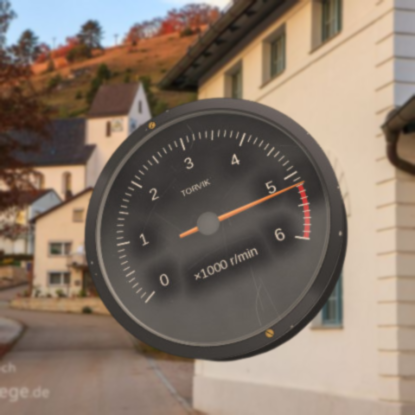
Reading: **5200** rpm
